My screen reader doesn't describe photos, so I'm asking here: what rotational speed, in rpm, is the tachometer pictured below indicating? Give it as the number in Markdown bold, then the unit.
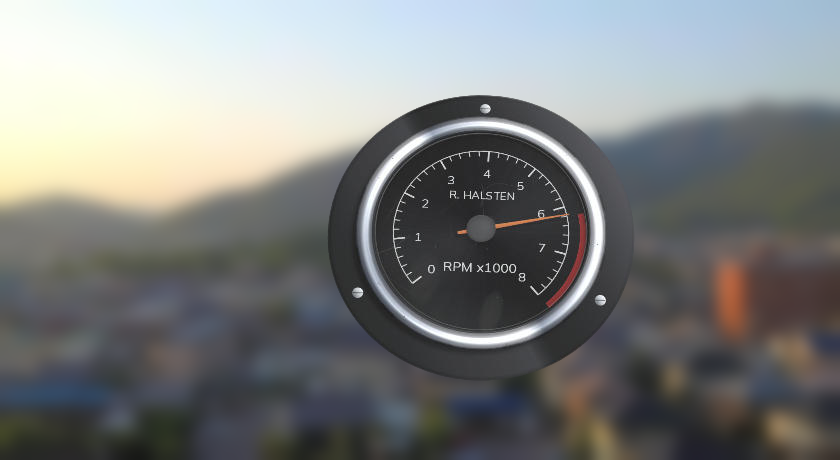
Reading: **6200** rpm
